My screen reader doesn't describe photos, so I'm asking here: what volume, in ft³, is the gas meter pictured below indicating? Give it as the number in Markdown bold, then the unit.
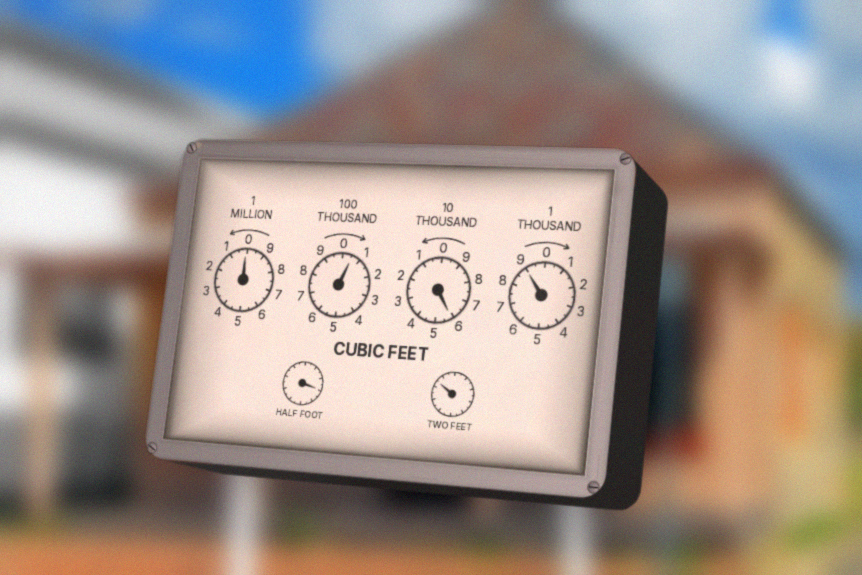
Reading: **5900** ft³
